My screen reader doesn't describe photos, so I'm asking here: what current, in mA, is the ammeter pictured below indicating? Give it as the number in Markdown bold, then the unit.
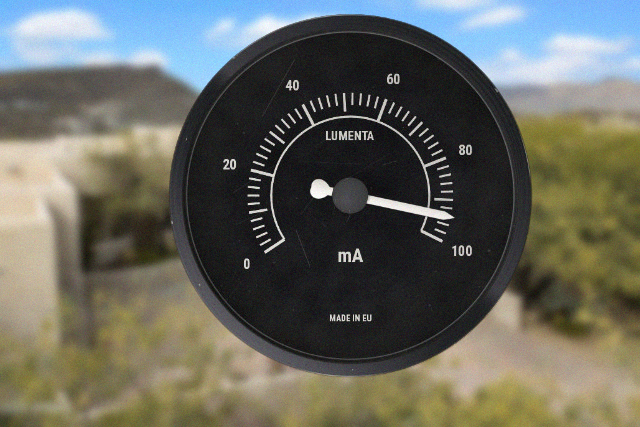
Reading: **94** mA
